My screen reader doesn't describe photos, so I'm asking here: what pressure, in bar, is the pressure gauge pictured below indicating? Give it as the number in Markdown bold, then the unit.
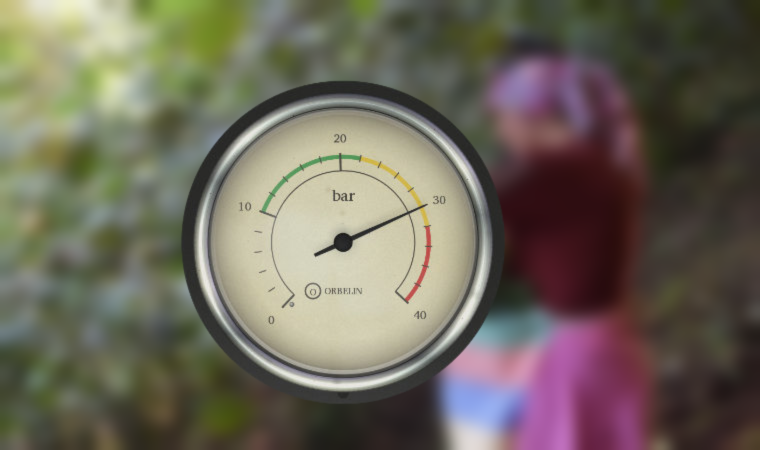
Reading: **30** bar
